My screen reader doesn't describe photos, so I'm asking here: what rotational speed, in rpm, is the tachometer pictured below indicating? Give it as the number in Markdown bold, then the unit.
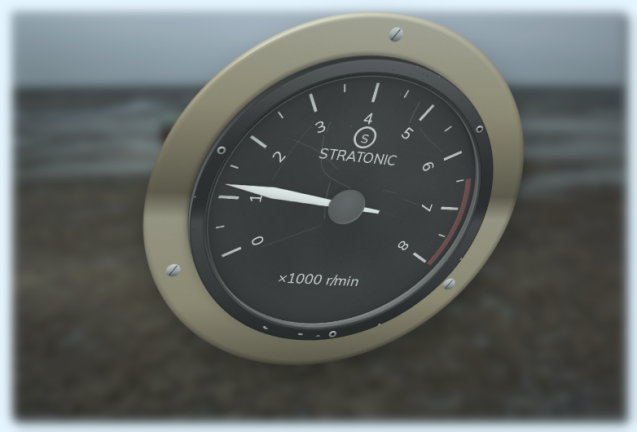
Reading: **1250** rpm
